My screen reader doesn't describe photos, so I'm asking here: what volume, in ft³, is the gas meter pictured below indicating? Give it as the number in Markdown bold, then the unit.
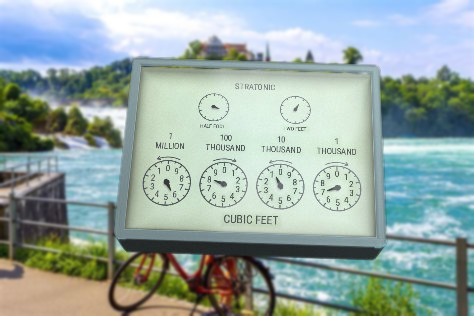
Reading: **580700** ft³
